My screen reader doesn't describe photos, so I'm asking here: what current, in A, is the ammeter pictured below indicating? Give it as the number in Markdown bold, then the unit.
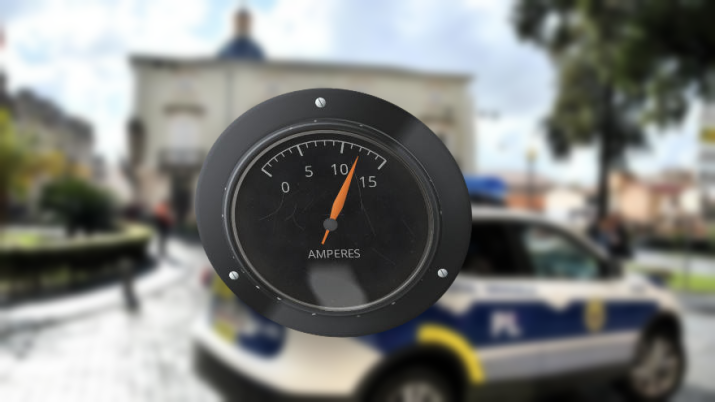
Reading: **12** A
